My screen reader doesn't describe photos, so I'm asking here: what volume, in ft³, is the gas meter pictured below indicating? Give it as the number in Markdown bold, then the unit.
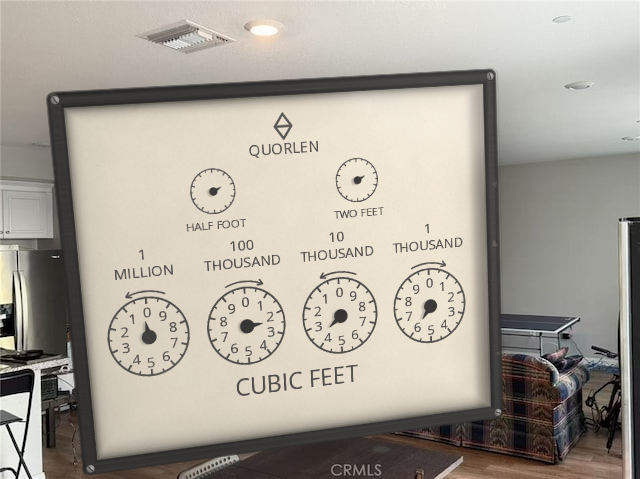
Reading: **23600** ft³
